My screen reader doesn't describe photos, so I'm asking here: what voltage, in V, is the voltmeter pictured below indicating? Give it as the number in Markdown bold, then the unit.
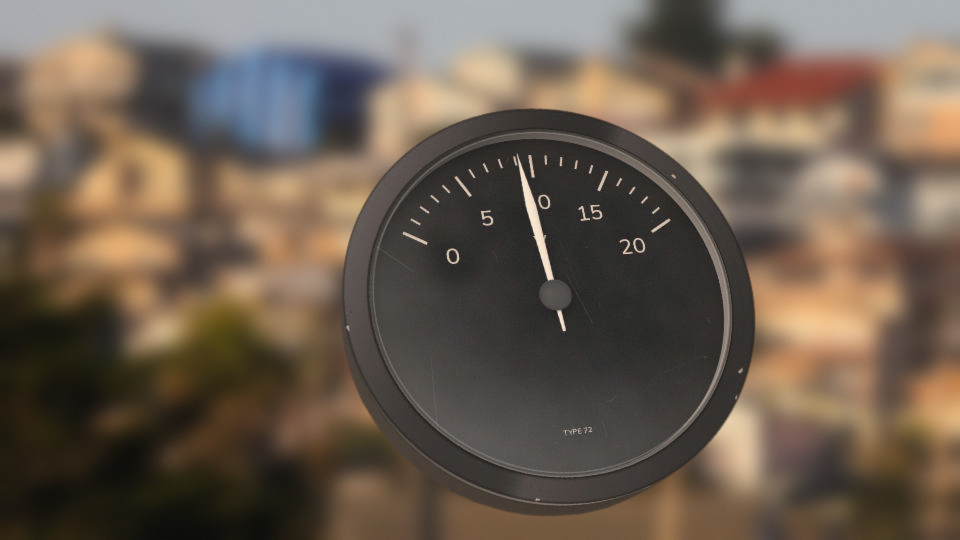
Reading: **9** V
